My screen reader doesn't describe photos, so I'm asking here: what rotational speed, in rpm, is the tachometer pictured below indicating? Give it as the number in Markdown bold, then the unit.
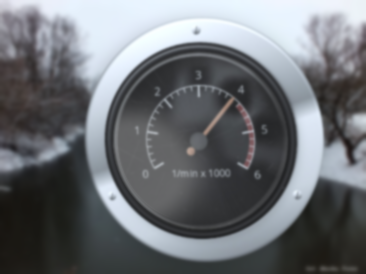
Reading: **4000** rpm
